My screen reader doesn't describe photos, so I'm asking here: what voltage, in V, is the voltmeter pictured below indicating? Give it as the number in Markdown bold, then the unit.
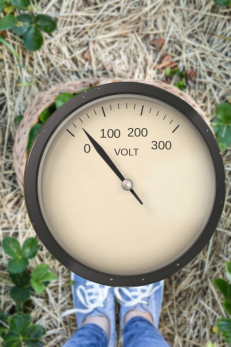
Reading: **30** V
